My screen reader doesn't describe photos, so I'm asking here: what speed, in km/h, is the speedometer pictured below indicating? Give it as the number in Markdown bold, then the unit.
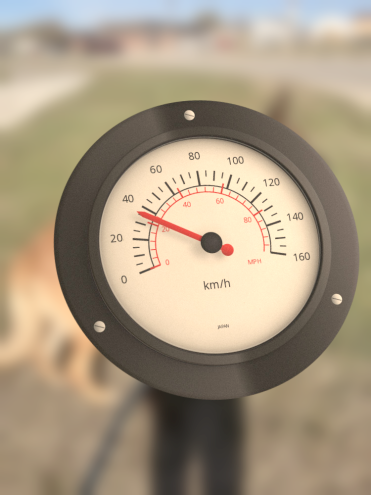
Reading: **35** km/h
